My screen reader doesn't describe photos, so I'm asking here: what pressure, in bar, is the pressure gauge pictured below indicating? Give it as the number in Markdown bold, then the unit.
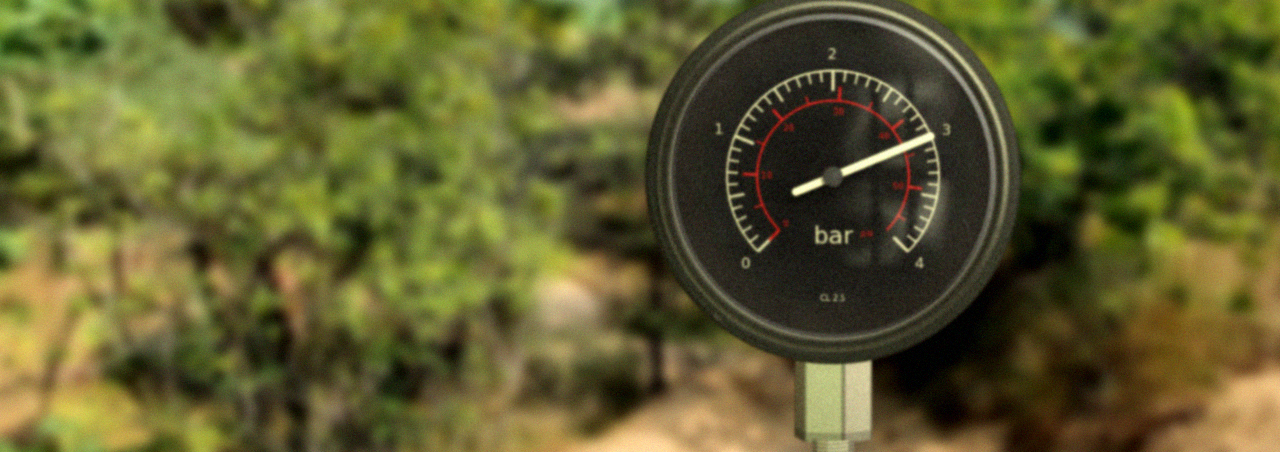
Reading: **3** bar
